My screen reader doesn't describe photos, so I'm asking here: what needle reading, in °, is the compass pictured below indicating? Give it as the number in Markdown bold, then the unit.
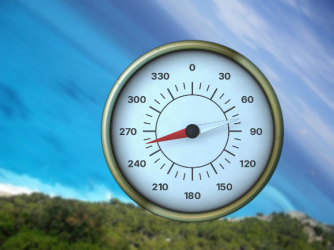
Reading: **255** °
